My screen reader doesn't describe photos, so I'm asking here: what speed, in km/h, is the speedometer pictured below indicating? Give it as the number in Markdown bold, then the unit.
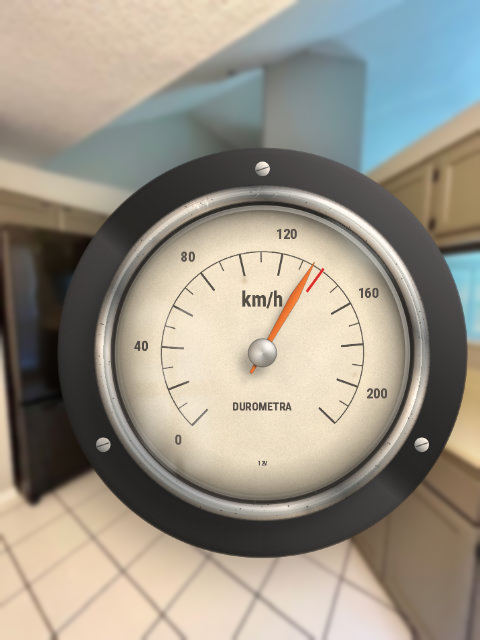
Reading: **135** km/h
